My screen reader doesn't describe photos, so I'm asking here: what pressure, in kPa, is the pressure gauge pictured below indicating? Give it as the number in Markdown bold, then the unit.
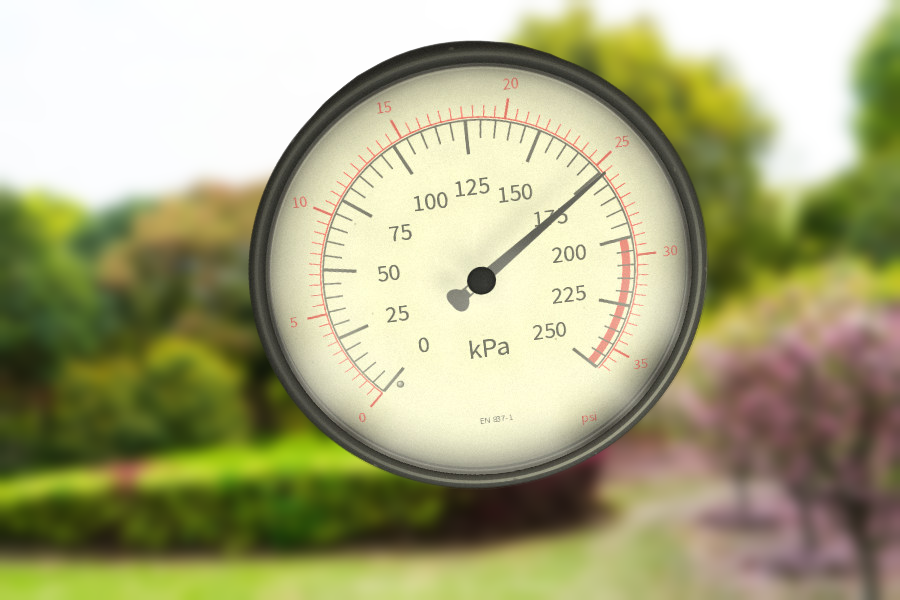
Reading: **175** kPa
